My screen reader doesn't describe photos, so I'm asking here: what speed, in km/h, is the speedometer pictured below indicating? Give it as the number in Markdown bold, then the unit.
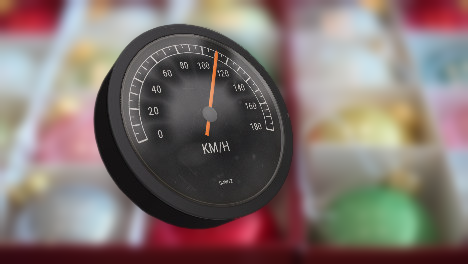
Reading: **110** km/h
